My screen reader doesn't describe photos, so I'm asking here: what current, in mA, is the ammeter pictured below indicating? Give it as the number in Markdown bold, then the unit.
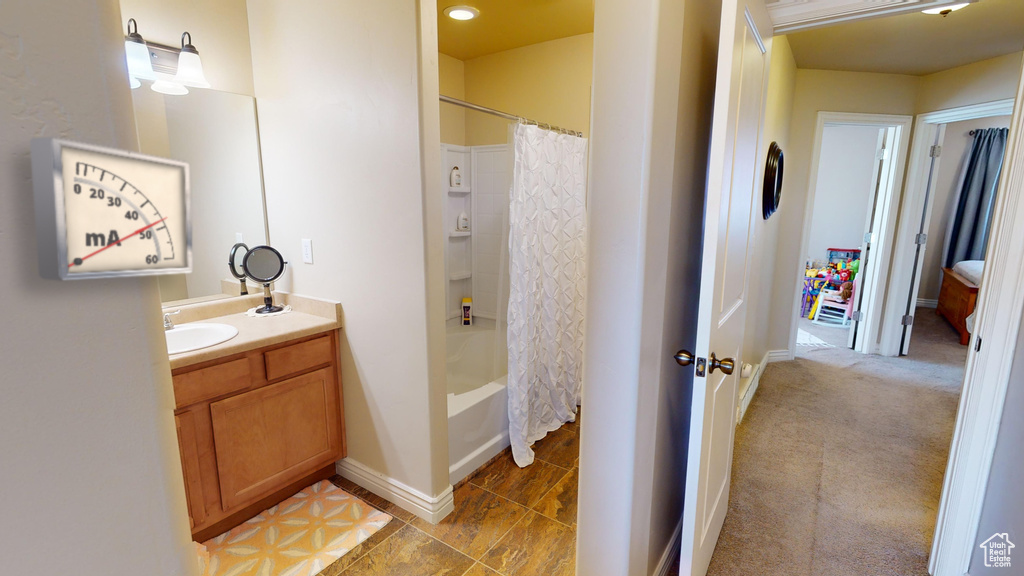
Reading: **47.5** mA
